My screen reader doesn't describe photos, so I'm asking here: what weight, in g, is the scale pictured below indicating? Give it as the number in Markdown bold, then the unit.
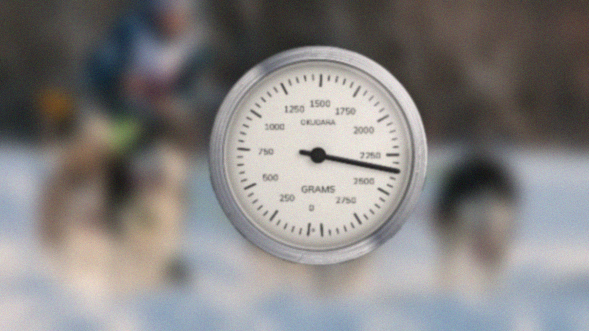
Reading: **2350** g
